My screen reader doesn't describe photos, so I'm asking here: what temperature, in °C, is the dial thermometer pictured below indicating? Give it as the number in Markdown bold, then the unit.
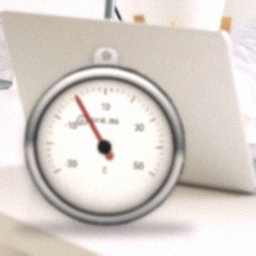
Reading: **0** °C
